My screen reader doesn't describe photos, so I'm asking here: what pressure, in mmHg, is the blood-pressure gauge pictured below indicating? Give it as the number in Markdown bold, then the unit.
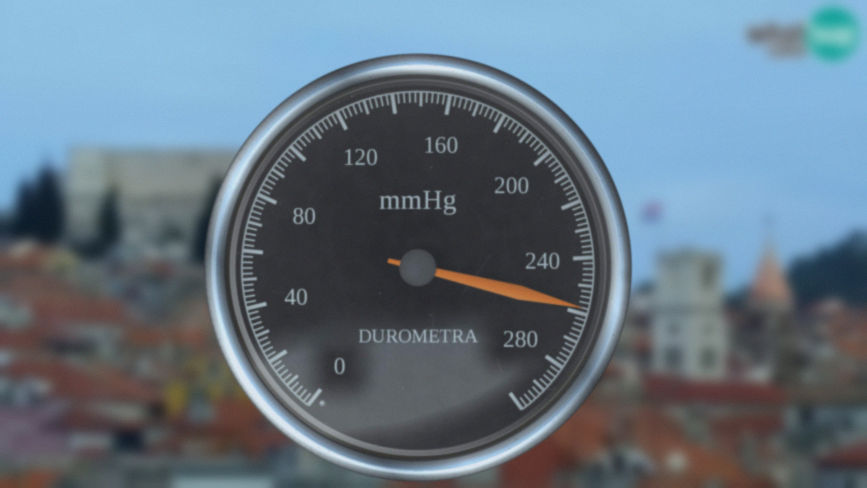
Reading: **258** mmHg
